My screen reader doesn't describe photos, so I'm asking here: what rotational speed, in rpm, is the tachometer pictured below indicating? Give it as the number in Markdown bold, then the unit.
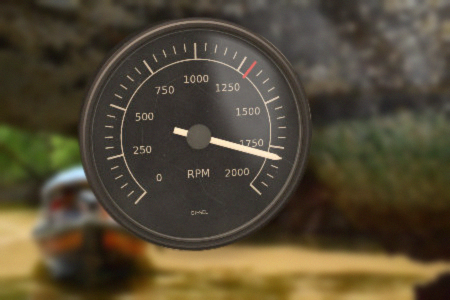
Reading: **1800** rpm
